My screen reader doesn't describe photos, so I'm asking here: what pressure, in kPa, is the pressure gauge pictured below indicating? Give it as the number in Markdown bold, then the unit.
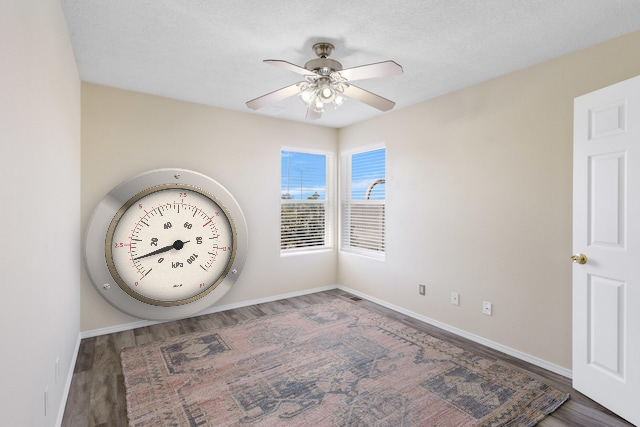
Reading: **10** kPa
